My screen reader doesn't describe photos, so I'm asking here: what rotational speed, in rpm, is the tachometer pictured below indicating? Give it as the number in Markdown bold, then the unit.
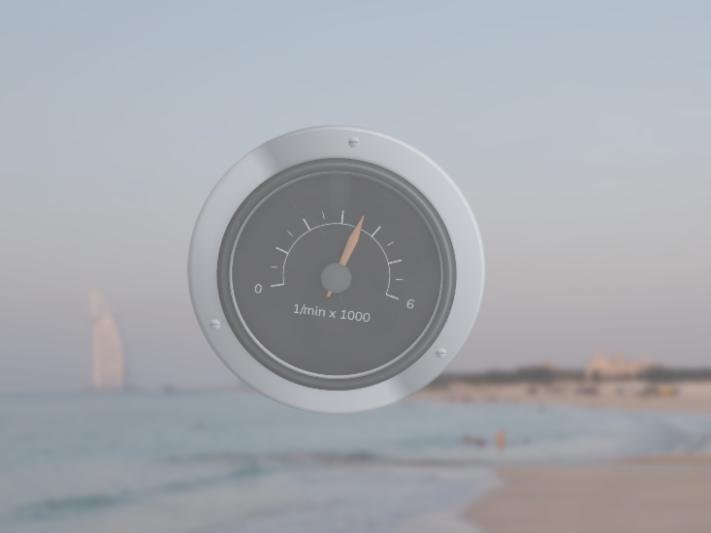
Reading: **3500** rpm
